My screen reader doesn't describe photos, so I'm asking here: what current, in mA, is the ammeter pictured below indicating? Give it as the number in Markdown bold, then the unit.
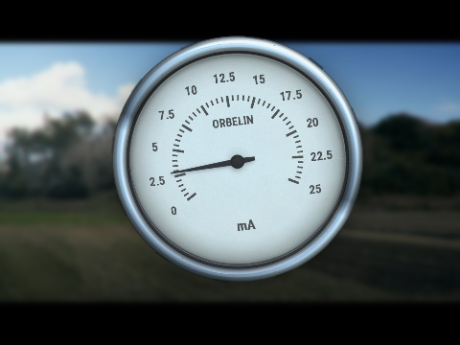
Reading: **3** mA
